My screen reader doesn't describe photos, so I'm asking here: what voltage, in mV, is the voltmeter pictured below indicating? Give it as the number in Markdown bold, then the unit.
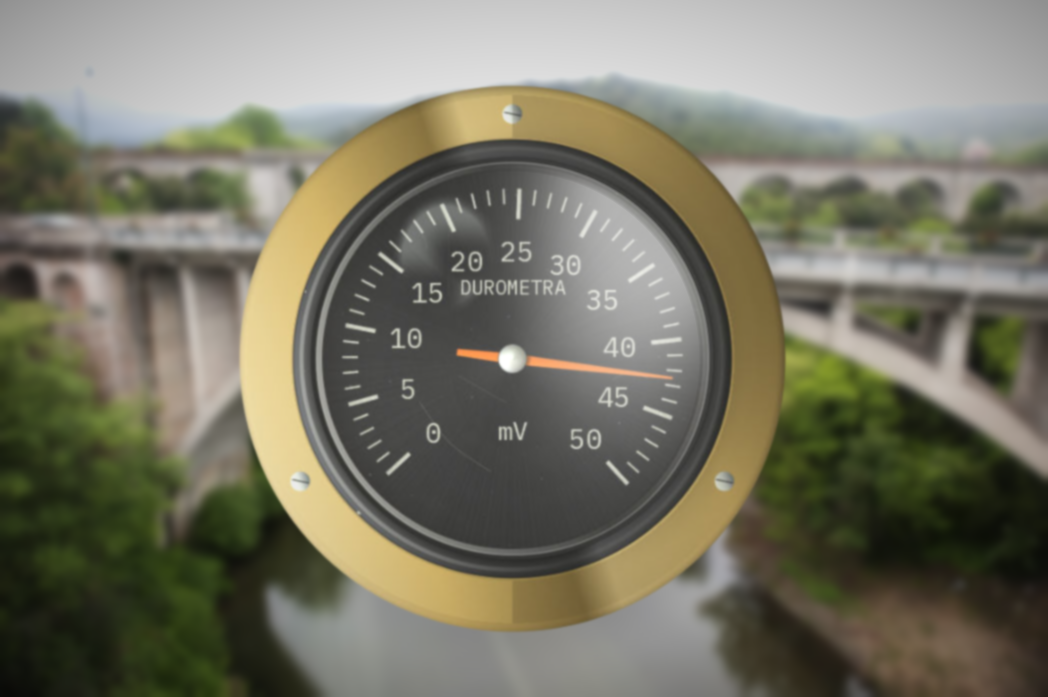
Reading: **42.5** mV
